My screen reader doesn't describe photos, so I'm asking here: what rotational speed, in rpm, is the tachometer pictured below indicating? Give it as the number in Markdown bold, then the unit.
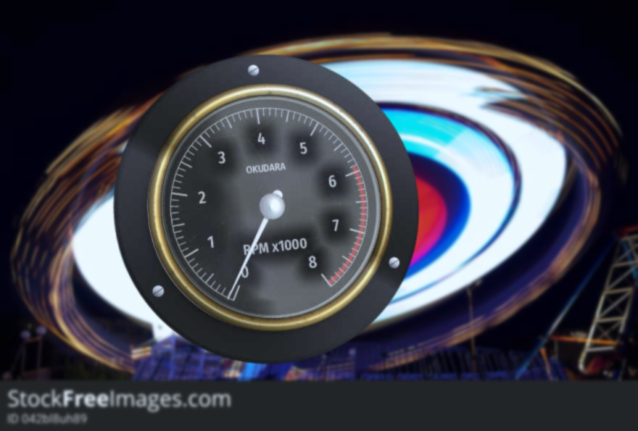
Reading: **100** rpm
